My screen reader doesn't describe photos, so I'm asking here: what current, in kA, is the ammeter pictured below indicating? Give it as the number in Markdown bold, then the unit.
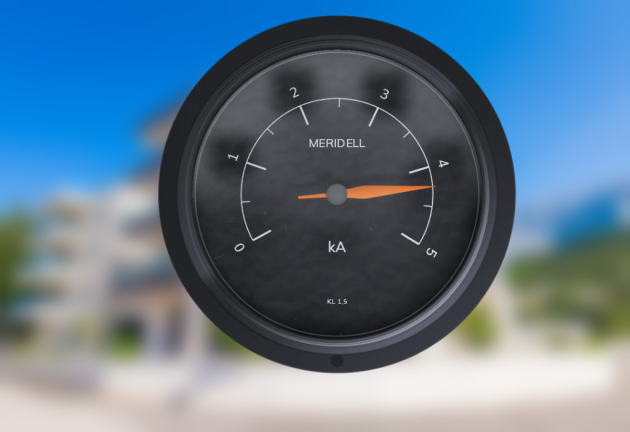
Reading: **4.25** kA
